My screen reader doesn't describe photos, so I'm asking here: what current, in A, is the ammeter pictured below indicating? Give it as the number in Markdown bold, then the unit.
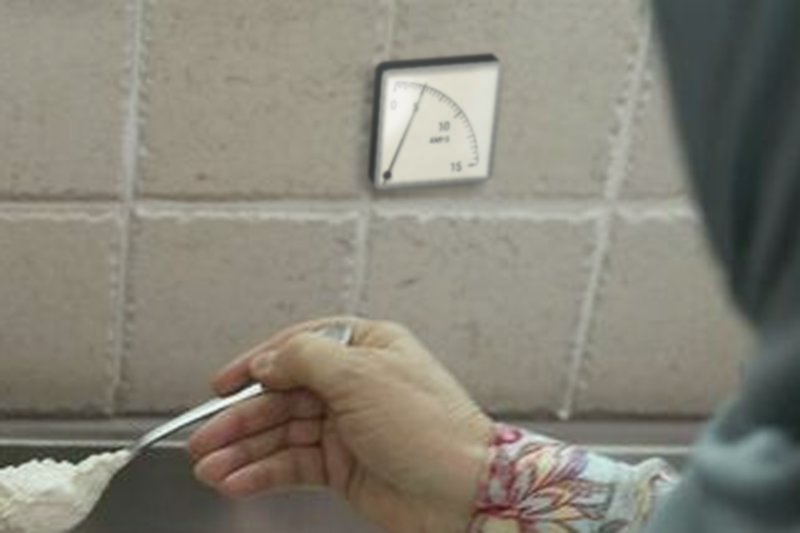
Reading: **5** A
